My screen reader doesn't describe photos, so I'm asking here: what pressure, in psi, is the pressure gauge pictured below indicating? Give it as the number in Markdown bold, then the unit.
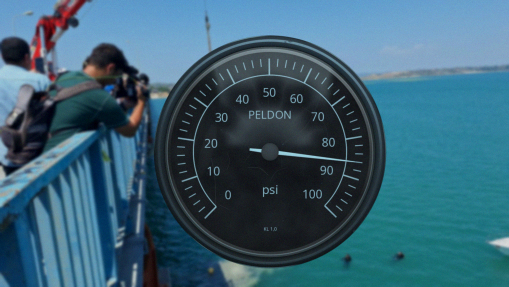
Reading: **86** psi
